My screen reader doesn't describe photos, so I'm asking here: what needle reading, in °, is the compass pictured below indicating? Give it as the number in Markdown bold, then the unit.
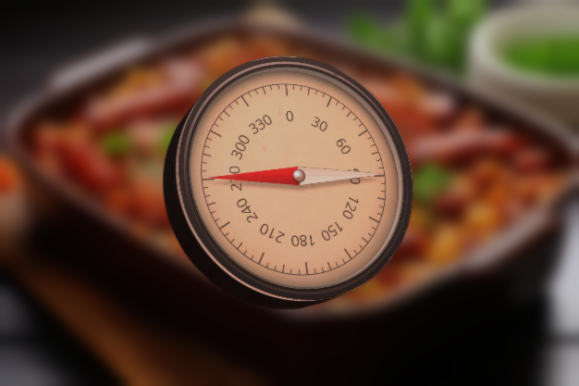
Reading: **270** °
